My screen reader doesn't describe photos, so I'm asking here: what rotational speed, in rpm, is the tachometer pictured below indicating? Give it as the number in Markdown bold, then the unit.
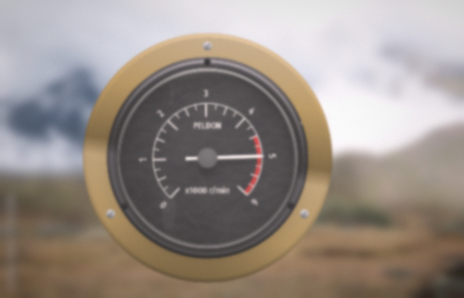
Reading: **5000** rpm
